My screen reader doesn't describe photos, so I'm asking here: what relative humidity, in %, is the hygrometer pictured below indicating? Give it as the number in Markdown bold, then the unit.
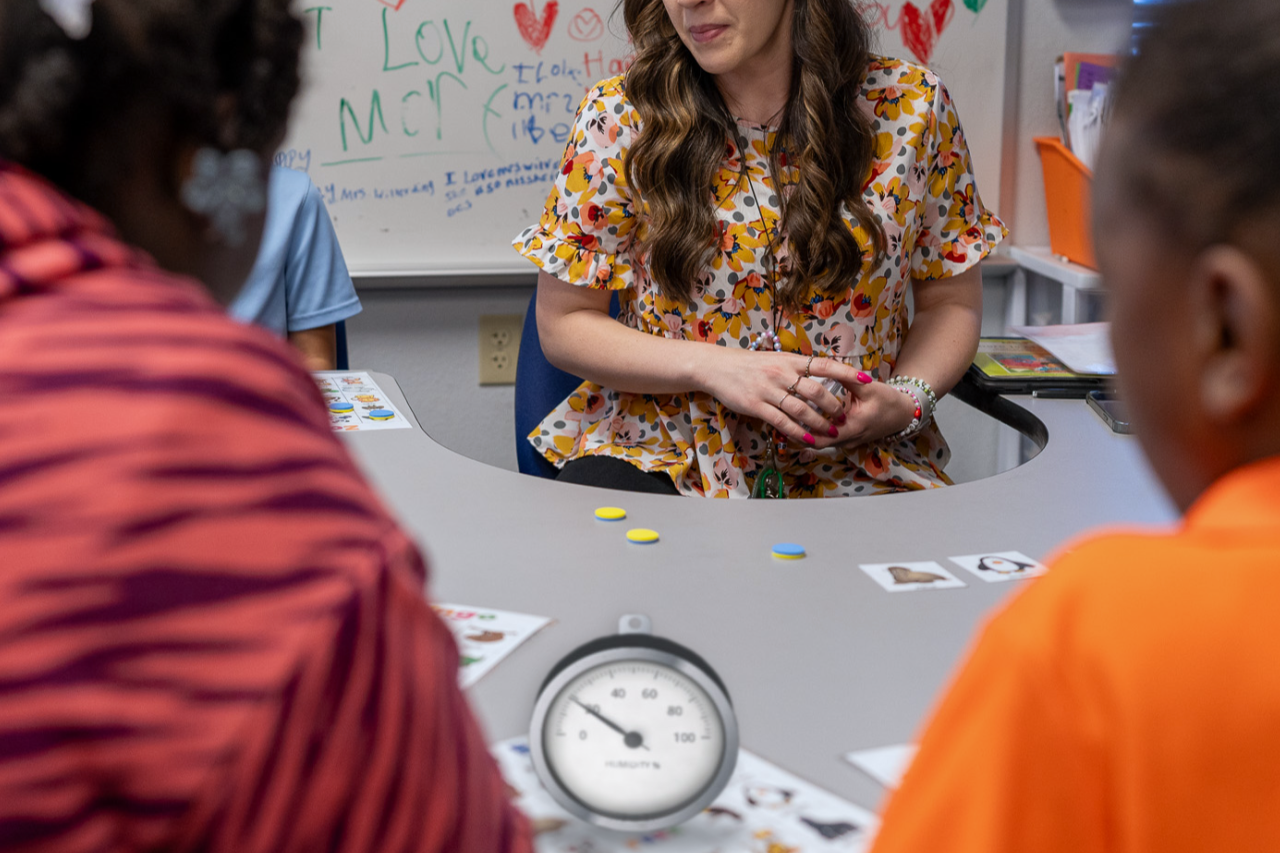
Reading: **20** %
